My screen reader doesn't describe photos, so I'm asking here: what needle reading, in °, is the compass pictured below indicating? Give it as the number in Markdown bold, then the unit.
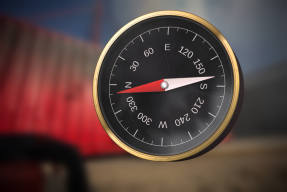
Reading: **350** °
